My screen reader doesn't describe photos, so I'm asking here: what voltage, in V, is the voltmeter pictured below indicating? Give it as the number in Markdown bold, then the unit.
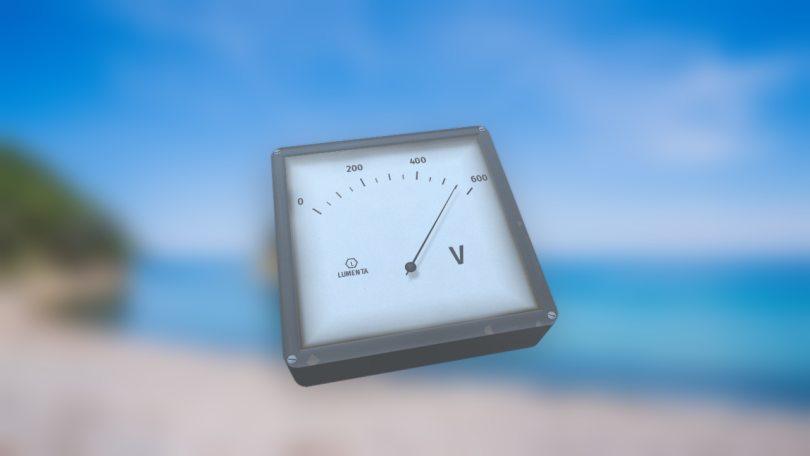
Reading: **550** V
